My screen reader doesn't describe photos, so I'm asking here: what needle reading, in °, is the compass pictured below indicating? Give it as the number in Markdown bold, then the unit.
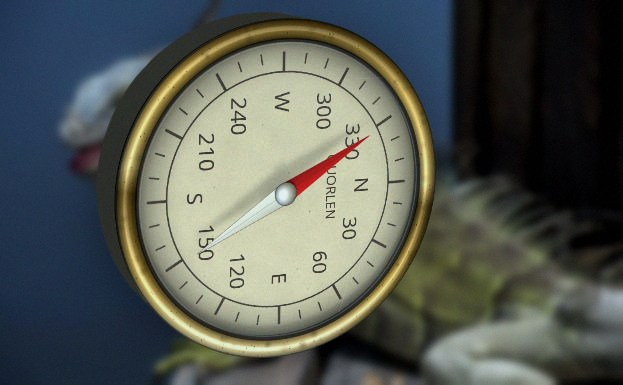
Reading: **330** °
